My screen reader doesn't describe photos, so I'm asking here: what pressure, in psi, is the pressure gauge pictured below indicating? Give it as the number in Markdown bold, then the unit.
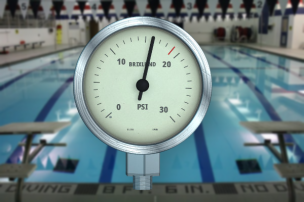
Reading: **16** psi
